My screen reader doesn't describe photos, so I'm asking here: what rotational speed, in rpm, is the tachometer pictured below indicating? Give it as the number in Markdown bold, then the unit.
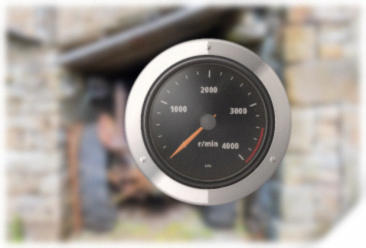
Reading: **0** rpm
